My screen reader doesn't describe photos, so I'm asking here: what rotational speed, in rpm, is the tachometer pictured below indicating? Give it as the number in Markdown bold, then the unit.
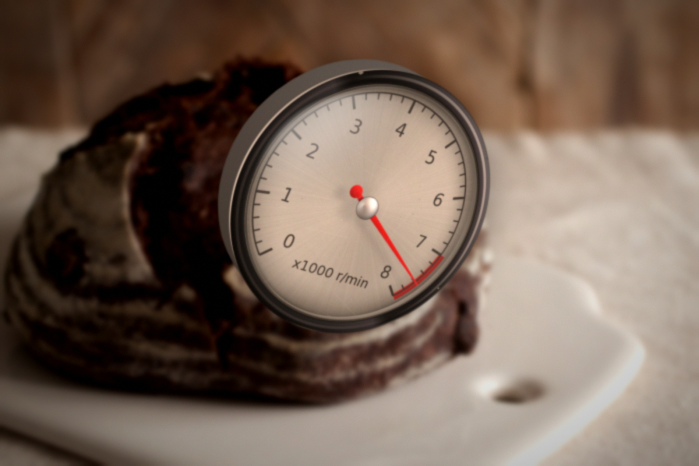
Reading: **7600** rpm
